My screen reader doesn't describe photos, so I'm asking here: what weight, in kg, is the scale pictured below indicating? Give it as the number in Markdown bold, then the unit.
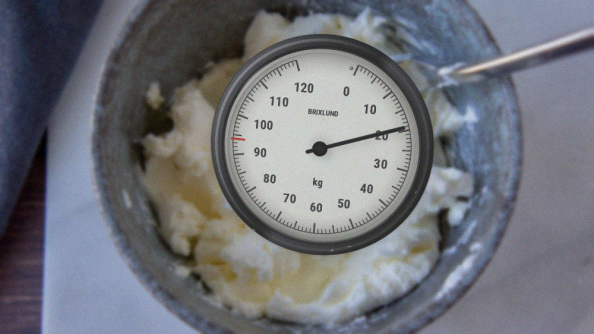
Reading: **19** kg
